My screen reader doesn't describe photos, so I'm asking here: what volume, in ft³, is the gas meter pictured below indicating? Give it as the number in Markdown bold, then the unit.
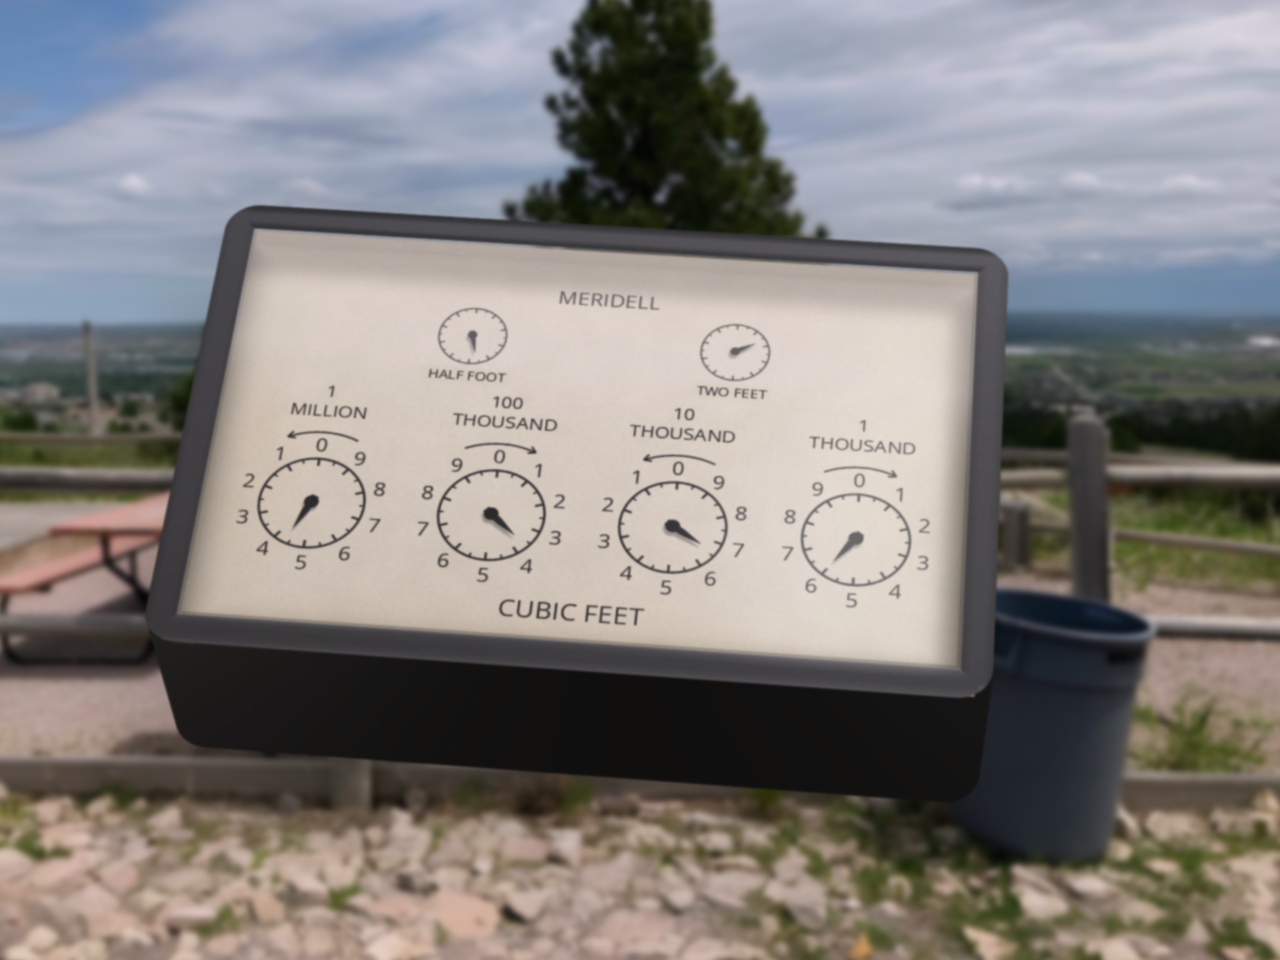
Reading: **436600** ft³
